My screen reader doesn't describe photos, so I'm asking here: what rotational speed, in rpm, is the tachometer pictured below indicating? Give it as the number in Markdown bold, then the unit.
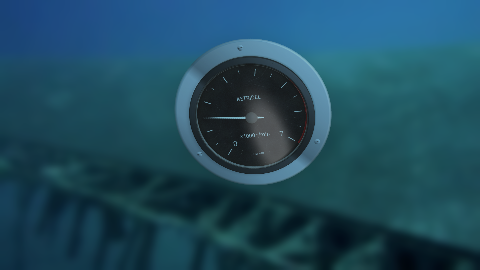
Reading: **1500** rpm
